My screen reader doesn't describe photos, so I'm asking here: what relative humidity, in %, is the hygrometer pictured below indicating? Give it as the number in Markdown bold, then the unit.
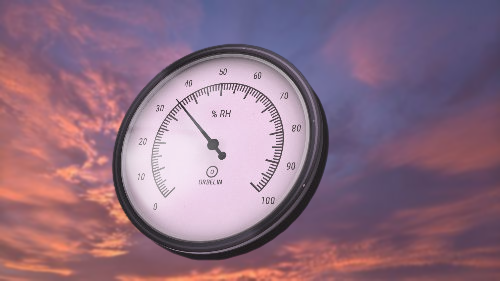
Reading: **35** %
